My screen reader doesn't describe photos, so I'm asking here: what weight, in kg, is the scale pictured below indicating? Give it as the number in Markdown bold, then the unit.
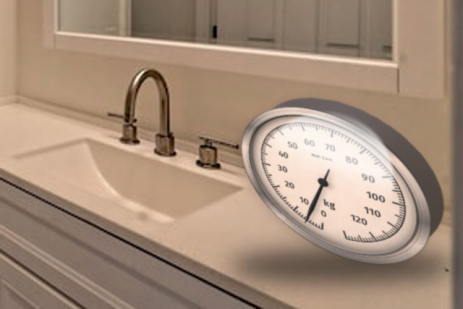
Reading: **5** kg
